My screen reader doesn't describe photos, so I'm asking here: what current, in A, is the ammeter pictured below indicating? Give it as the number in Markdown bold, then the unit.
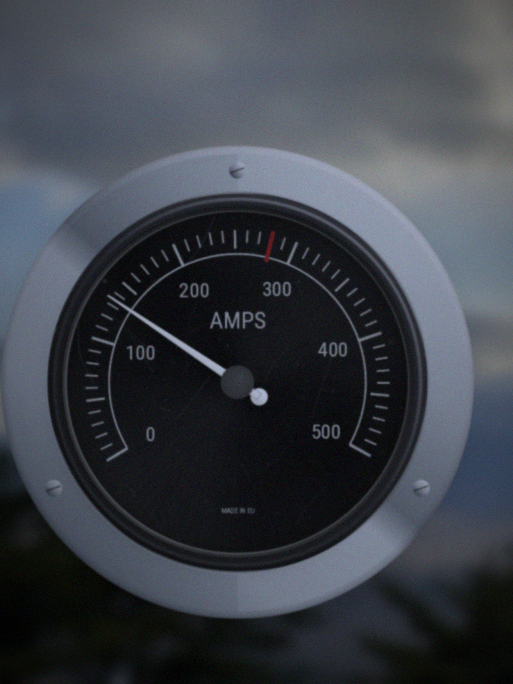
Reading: **135** A
